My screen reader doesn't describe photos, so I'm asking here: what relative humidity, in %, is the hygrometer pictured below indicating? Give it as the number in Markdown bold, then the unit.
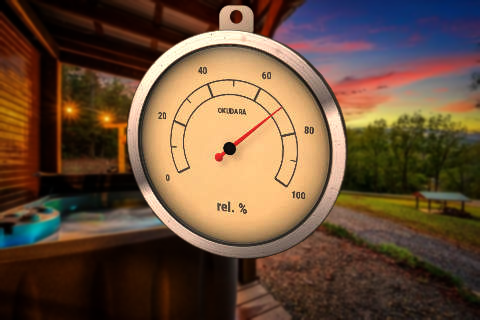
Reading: **70** %
